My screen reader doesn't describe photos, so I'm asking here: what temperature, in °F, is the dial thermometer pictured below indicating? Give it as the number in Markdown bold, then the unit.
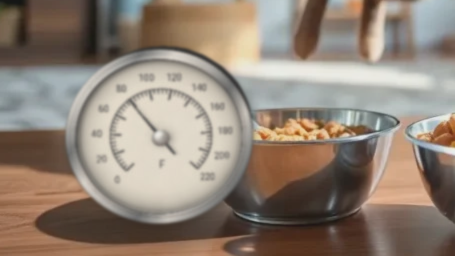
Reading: **80** °F
